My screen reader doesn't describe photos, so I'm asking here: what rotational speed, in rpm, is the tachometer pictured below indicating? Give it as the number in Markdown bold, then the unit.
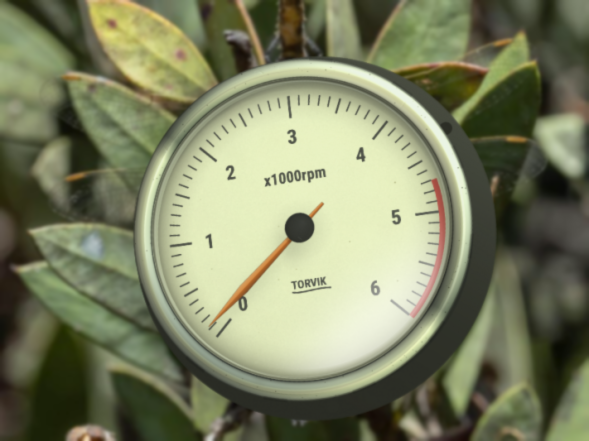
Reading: **100** rpm
